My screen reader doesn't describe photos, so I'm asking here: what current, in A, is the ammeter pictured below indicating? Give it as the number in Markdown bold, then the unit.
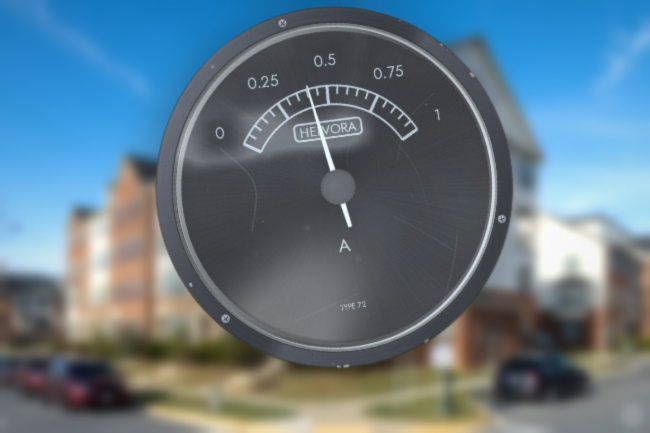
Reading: **0.4** A
